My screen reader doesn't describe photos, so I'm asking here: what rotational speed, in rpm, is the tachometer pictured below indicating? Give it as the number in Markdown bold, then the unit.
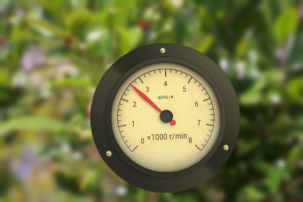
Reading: **2600** rpm
